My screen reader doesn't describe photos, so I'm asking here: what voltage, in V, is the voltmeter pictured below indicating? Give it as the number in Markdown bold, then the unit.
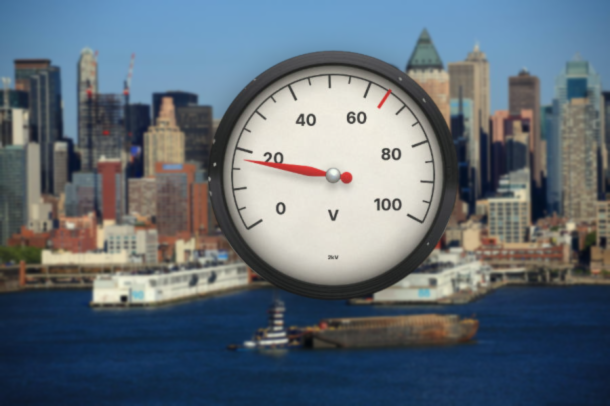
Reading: **17.5** V
